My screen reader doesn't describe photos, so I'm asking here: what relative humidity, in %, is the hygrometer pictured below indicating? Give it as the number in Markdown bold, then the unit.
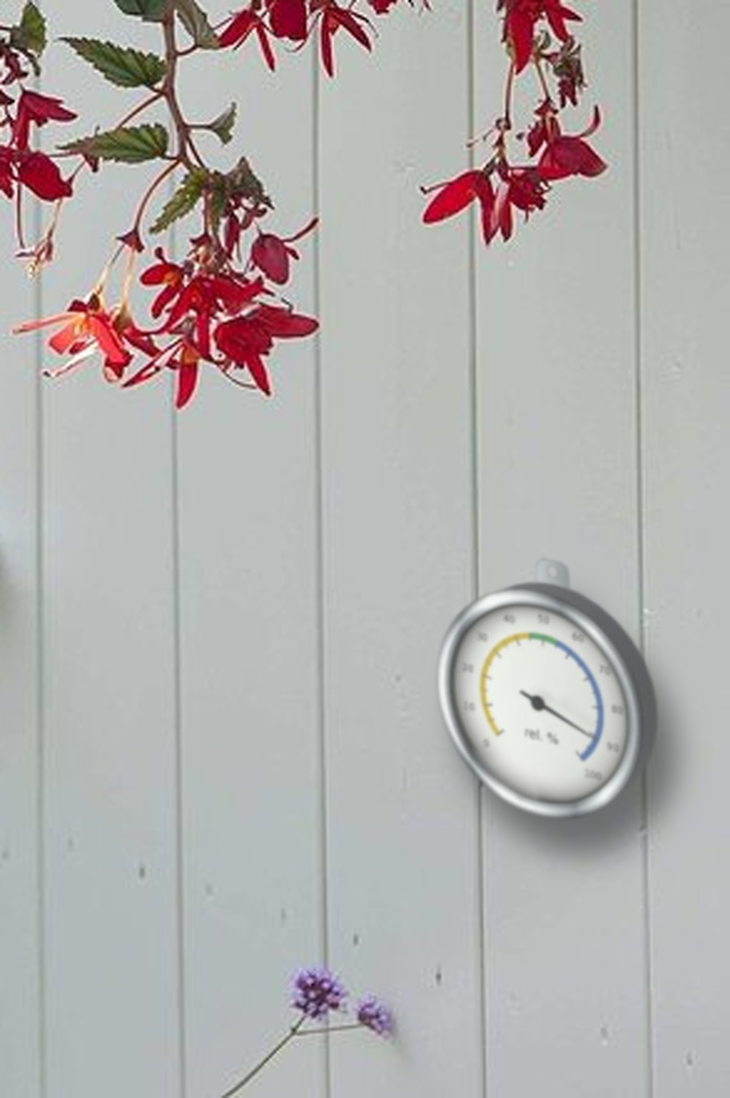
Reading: **90** %
